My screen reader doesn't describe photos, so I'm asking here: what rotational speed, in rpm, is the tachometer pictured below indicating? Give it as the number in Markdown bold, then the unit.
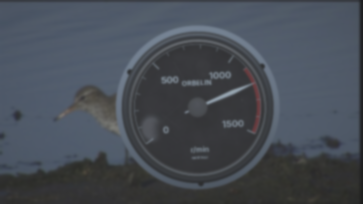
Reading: **1200** rpm
